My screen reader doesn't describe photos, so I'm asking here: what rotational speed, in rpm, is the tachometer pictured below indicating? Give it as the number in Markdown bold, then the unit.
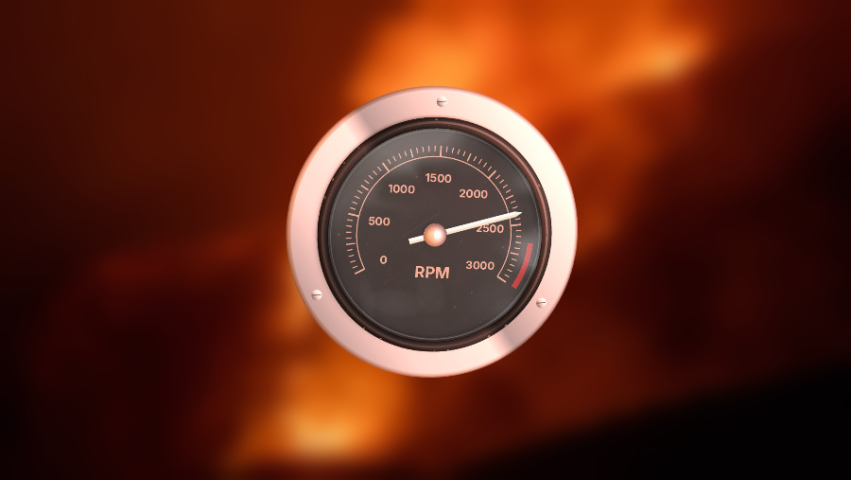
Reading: **2400** rpm
